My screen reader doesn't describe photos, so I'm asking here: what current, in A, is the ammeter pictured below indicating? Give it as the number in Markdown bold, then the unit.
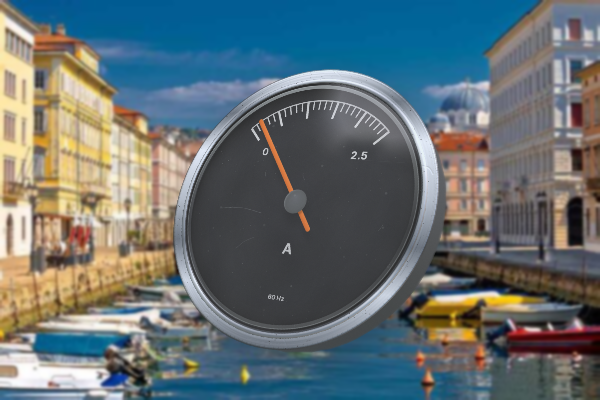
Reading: **0.2** A
